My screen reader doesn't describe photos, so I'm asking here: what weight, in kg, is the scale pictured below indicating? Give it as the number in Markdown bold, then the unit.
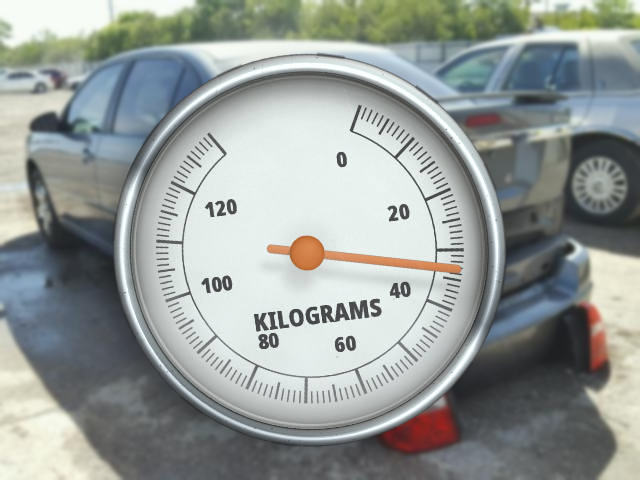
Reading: **33** kg
